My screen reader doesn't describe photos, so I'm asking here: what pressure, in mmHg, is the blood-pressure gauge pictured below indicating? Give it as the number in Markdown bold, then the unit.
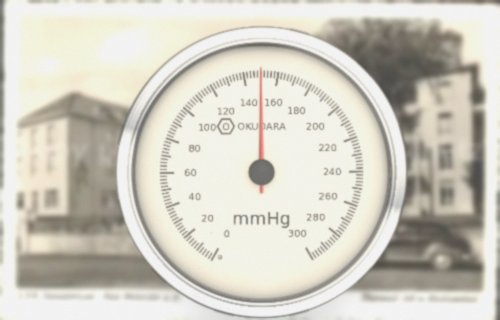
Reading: **150** mmHg
